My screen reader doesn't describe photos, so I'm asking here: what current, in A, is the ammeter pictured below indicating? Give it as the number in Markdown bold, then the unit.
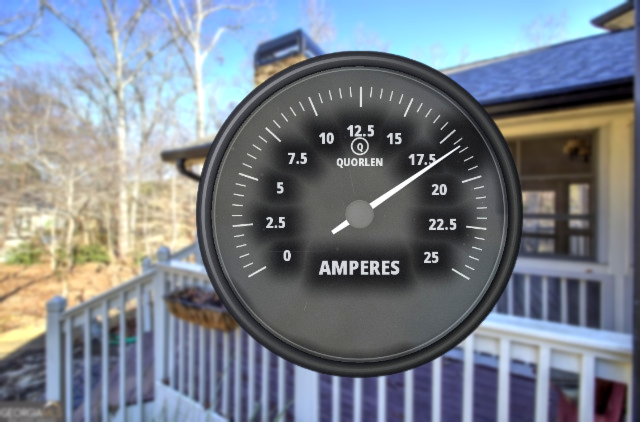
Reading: **18.25** A
